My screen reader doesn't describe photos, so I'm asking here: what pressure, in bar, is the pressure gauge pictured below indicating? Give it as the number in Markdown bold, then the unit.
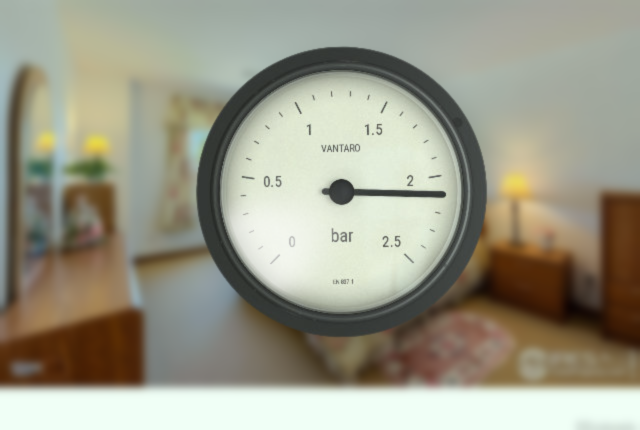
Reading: **2.1** bar
